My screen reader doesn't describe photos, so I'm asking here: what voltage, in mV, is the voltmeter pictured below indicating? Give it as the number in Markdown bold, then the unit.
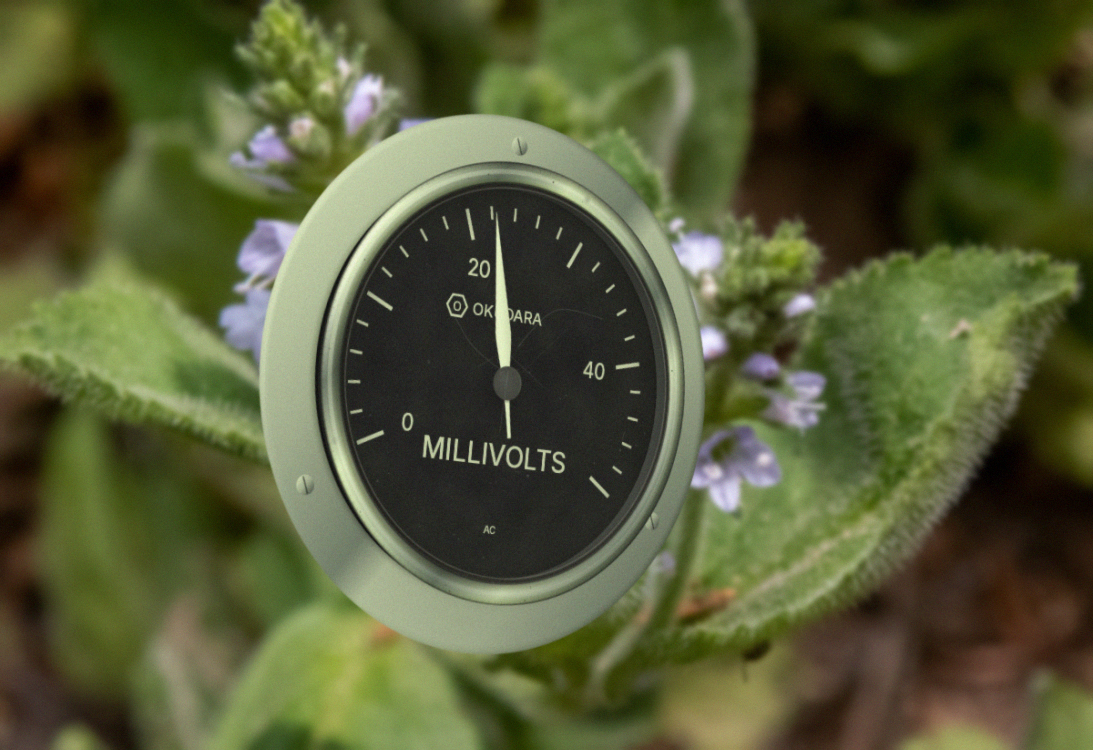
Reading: **22** mV
